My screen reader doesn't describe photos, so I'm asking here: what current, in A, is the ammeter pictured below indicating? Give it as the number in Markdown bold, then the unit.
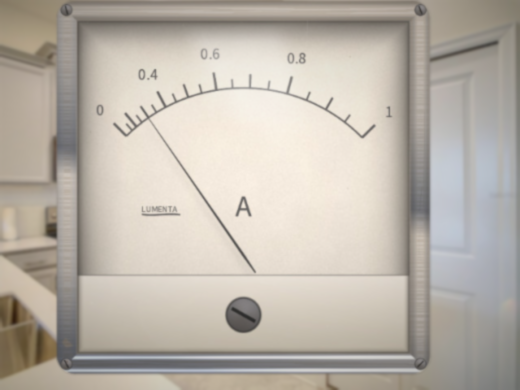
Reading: **0.3** A
